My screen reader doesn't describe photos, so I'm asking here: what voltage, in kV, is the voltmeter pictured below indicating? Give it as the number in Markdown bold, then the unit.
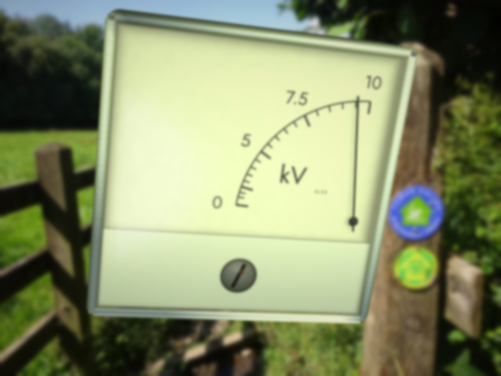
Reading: **9.5** kV
